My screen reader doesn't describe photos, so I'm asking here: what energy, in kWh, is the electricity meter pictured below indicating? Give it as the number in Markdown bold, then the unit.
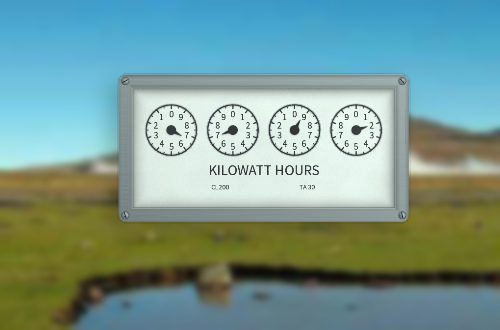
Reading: **6692** kWh
